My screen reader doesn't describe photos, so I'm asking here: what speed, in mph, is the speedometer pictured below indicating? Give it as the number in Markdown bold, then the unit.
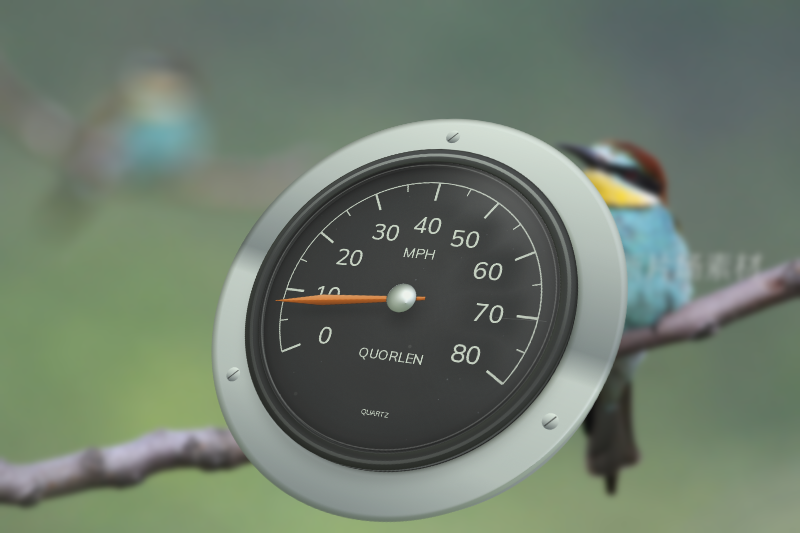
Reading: **7.5** mph
